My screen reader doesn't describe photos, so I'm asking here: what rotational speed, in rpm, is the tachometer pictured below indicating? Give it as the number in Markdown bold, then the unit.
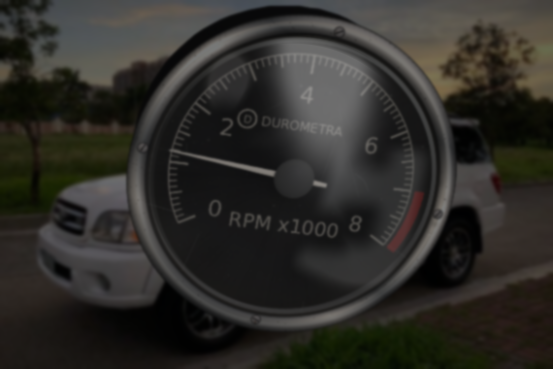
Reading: **1200** rpm
